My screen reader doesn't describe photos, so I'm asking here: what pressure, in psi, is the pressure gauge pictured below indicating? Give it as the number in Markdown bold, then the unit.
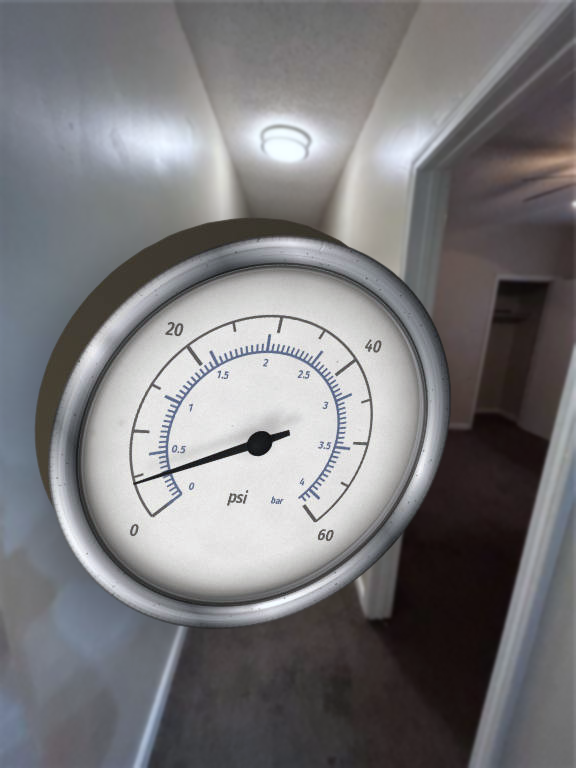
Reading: **5** psi
